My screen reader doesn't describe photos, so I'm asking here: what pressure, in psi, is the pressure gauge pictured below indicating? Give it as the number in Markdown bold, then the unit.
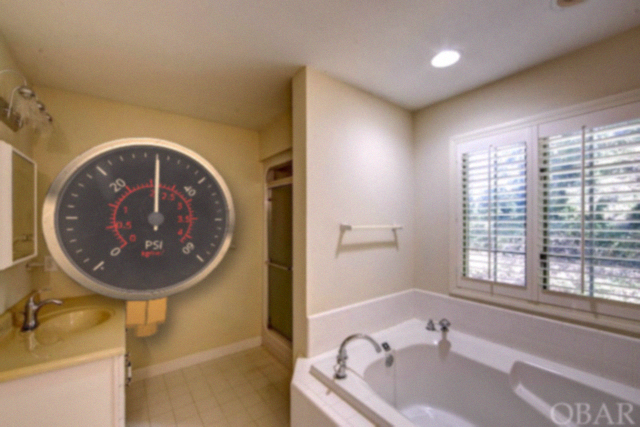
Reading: **30** psi
